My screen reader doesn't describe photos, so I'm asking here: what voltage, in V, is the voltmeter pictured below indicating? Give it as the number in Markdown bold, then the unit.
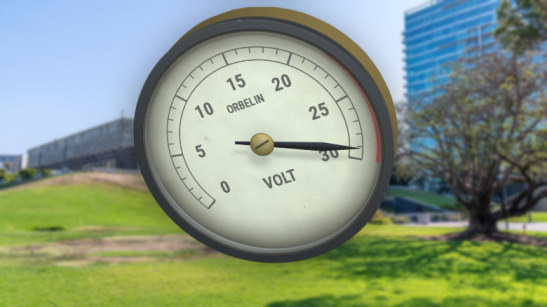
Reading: **29** V
